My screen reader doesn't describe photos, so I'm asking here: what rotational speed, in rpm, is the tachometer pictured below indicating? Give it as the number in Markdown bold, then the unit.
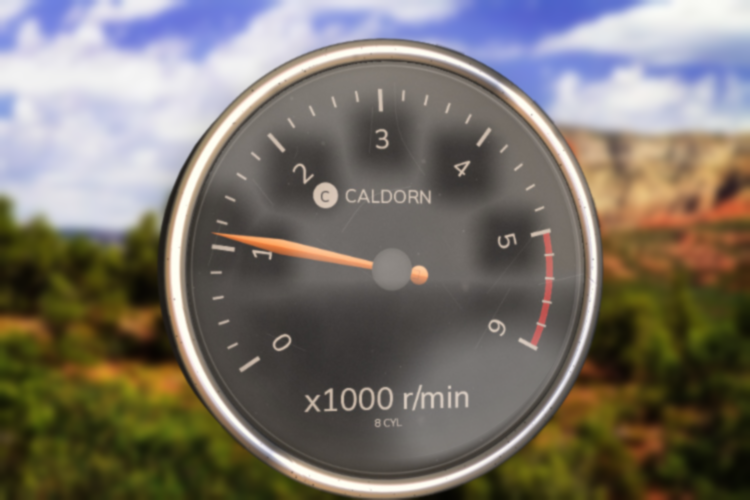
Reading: **1100** rpm
